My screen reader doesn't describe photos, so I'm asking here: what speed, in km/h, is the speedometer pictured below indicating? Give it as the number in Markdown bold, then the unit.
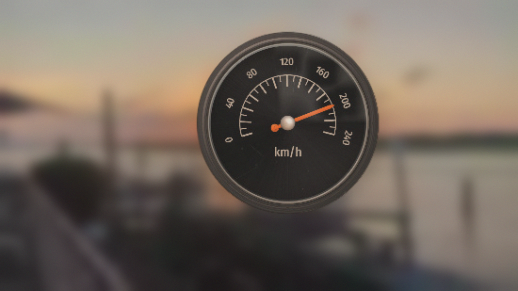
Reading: **200** km/h
